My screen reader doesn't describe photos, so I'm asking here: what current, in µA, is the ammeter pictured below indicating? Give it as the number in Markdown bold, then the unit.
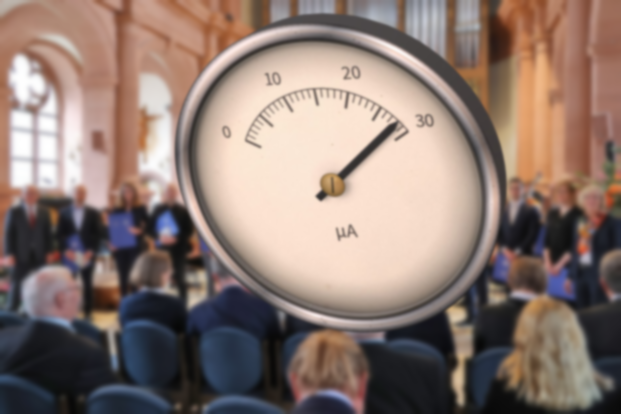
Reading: **28** µA
